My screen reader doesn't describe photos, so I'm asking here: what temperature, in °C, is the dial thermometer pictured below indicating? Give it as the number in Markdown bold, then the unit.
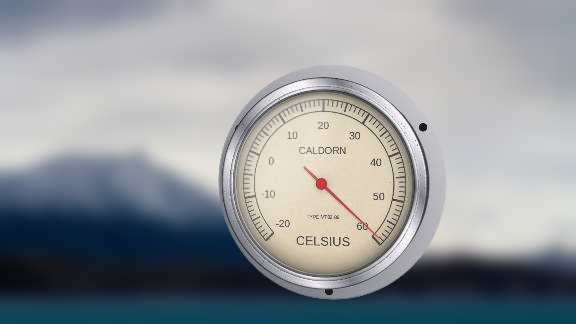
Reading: **59** °C
